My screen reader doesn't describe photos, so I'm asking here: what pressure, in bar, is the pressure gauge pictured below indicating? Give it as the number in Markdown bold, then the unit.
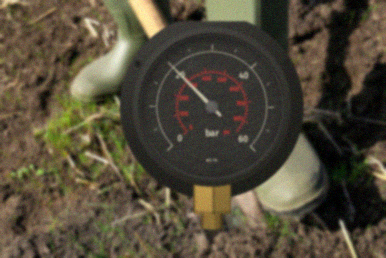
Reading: **20** bar
